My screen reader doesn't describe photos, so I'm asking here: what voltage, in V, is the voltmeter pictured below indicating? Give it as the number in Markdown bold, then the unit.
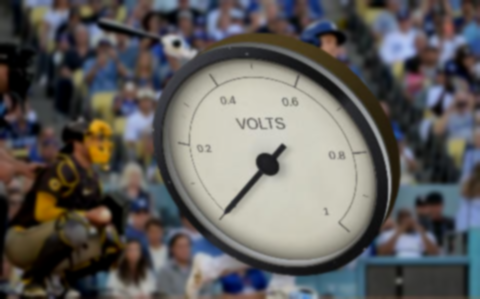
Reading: **0** V
